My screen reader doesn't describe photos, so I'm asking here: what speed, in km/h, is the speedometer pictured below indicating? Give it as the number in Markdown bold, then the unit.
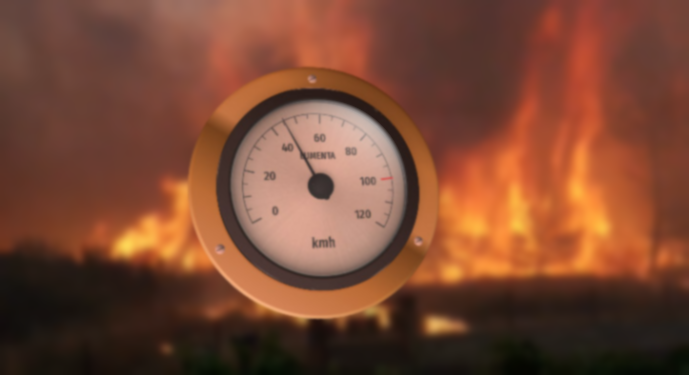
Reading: **45** km/h
